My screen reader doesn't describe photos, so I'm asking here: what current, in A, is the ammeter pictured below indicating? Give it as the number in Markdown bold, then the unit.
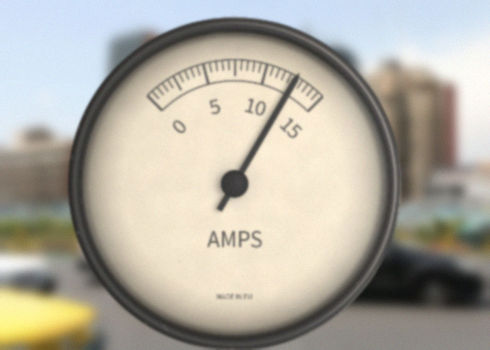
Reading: **12.5** A
